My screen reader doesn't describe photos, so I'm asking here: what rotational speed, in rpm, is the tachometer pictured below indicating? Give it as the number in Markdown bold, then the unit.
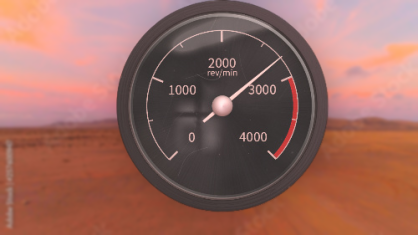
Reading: **2750** rpm
